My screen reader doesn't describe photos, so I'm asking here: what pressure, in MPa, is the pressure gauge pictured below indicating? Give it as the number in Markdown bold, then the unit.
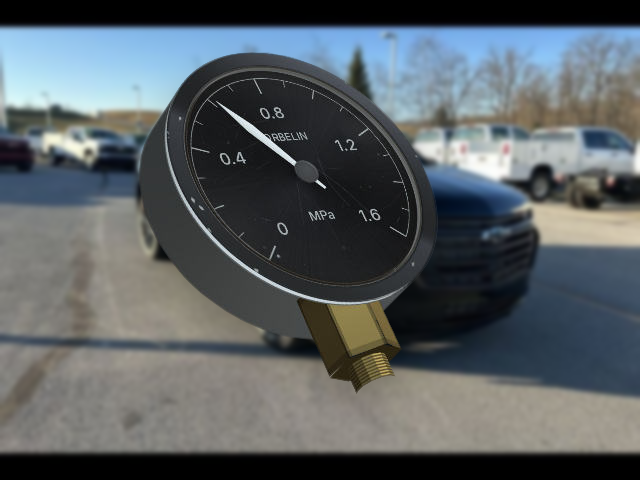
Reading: **0.6** MPa
